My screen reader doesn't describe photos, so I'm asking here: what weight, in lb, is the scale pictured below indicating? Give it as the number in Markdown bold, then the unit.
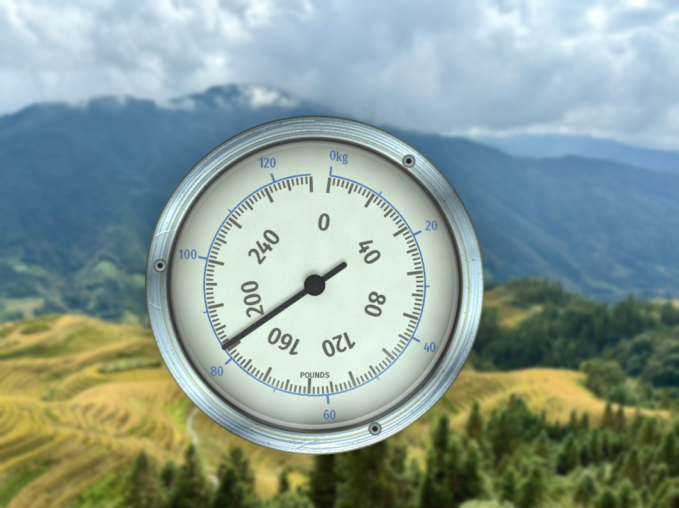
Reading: **182** lb
